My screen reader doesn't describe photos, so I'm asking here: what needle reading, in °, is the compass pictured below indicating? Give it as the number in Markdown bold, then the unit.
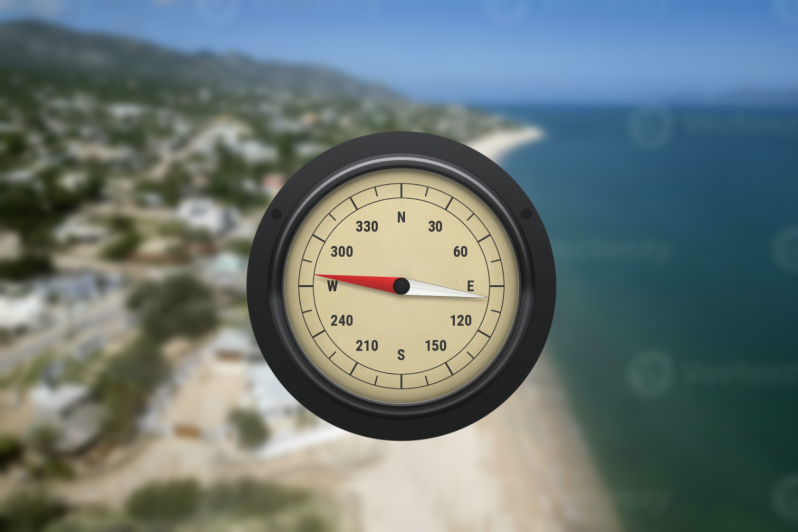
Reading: **277.5** °
